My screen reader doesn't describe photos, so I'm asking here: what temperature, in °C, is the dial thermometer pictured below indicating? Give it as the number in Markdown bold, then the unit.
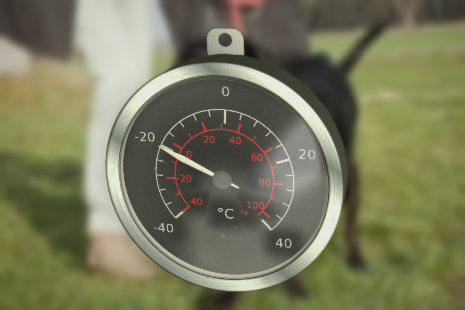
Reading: **-20** °C
